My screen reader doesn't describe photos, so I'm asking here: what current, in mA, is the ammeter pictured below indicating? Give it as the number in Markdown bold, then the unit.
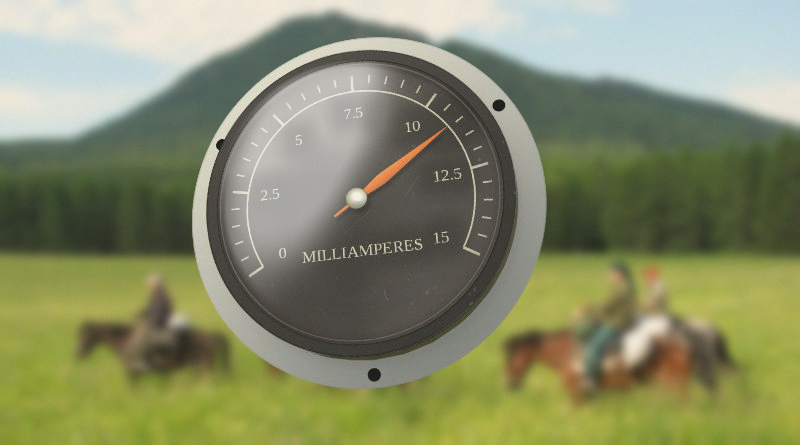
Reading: **11** mA
